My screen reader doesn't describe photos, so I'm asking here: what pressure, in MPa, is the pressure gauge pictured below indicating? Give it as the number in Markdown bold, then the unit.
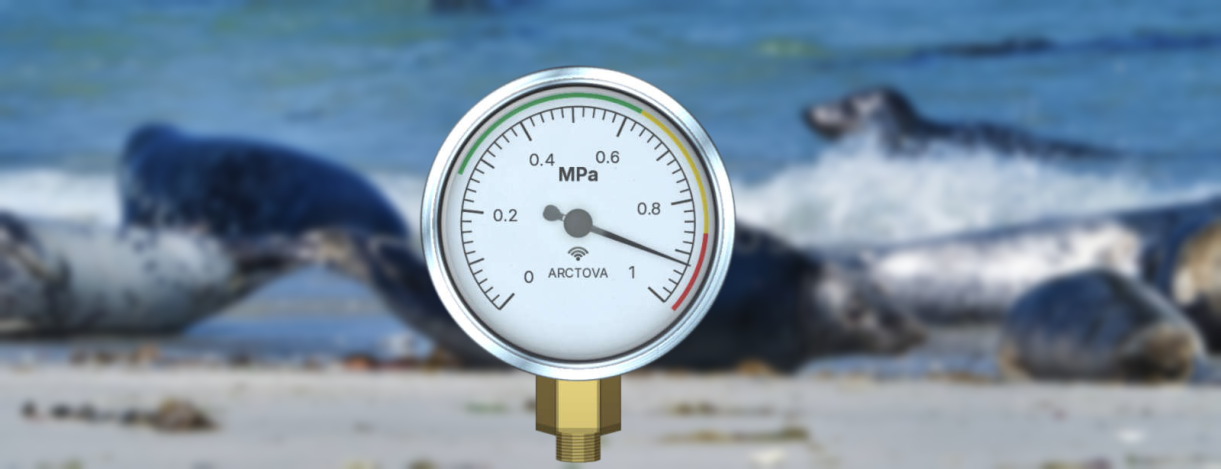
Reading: **0.92** MPa
